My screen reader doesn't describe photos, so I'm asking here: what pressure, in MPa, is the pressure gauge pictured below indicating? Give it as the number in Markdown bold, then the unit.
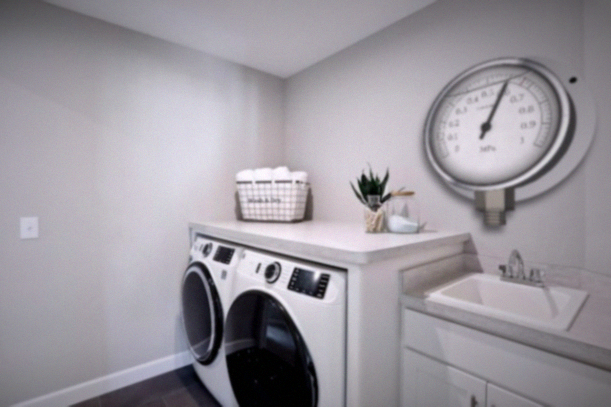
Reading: **0.6** MPa
